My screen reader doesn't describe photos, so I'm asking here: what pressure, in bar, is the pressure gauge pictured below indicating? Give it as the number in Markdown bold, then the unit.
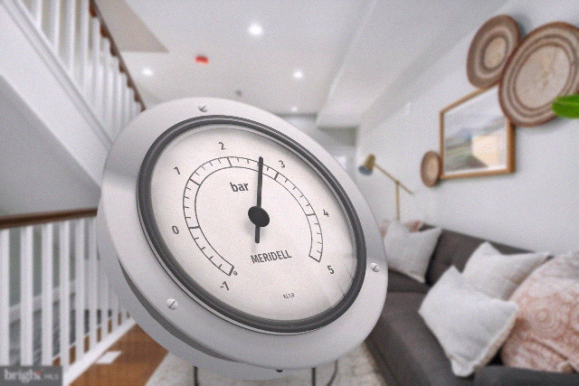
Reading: **2.6** bar
